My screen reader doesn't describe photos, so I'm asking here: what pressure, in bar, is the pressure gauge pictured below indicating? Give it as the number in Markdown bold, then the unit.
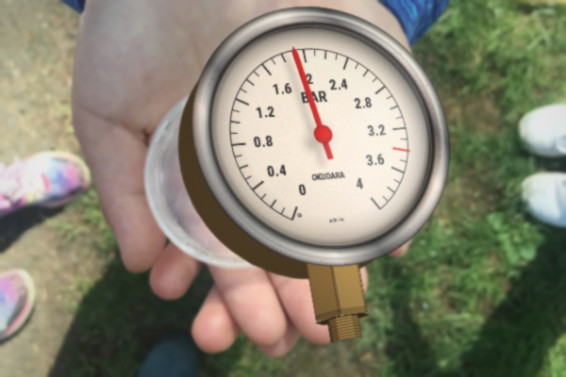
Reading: **1.9** bar
